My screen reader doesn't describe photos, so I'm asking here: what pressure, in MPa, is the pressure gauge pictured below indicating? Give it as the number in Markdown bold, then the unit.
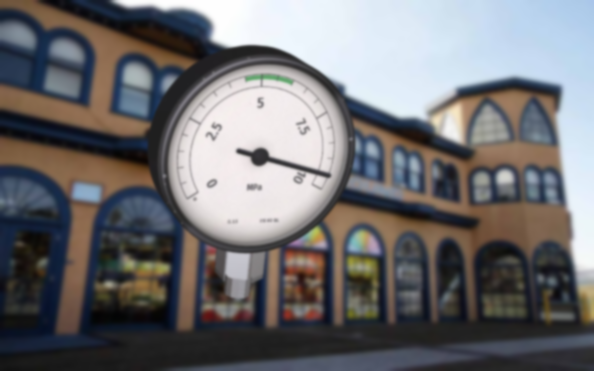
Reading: **9.5** MPa
